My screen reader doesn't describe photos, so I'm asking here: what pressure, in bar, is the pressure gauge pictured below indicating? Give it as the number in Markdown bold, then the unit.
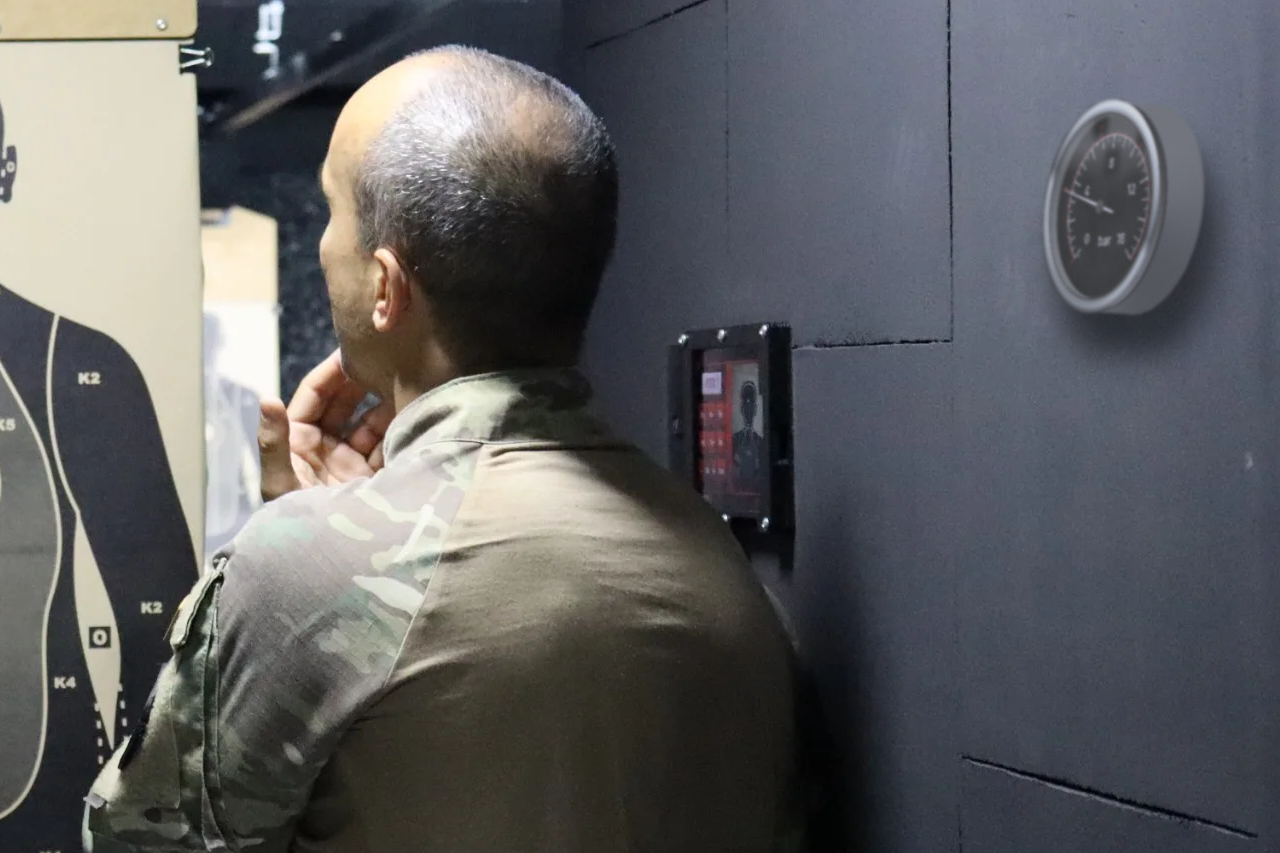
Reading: **3.5** bar
